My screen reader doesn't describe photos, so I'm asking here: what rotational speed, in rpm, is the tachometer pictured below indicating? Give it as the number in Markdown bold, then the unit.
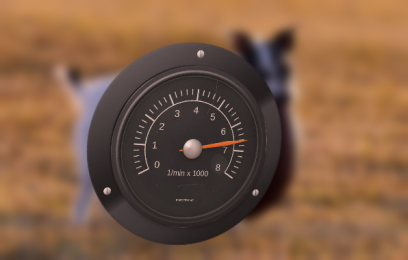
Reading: **6600** rpm
